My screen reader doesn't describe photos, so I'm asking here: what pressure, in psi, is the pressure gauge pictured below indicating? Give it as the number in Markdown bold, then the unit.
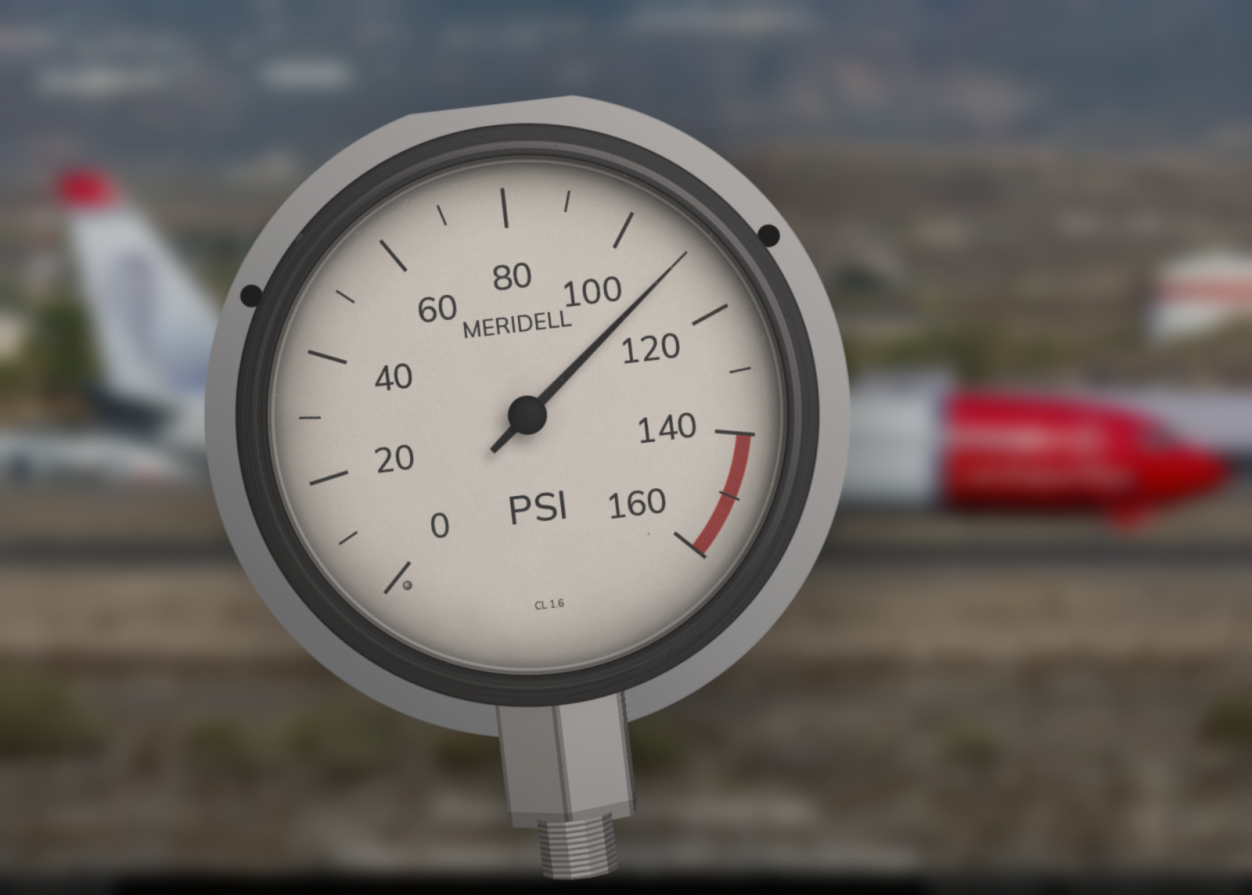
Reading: **110** psi
